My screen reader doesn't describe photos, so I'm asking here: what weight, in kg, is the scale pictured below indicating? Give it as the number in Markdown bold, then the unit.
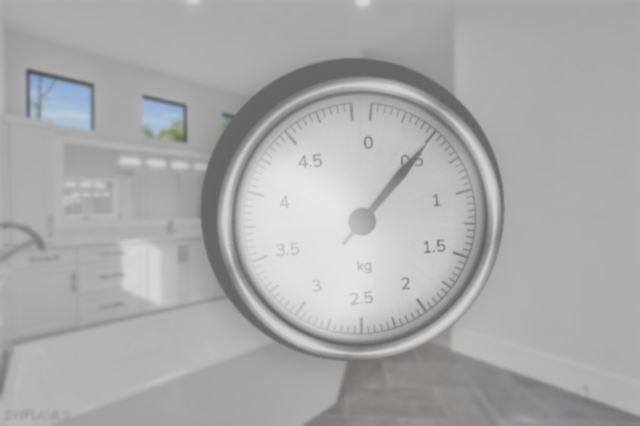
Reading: **0.5** kg
